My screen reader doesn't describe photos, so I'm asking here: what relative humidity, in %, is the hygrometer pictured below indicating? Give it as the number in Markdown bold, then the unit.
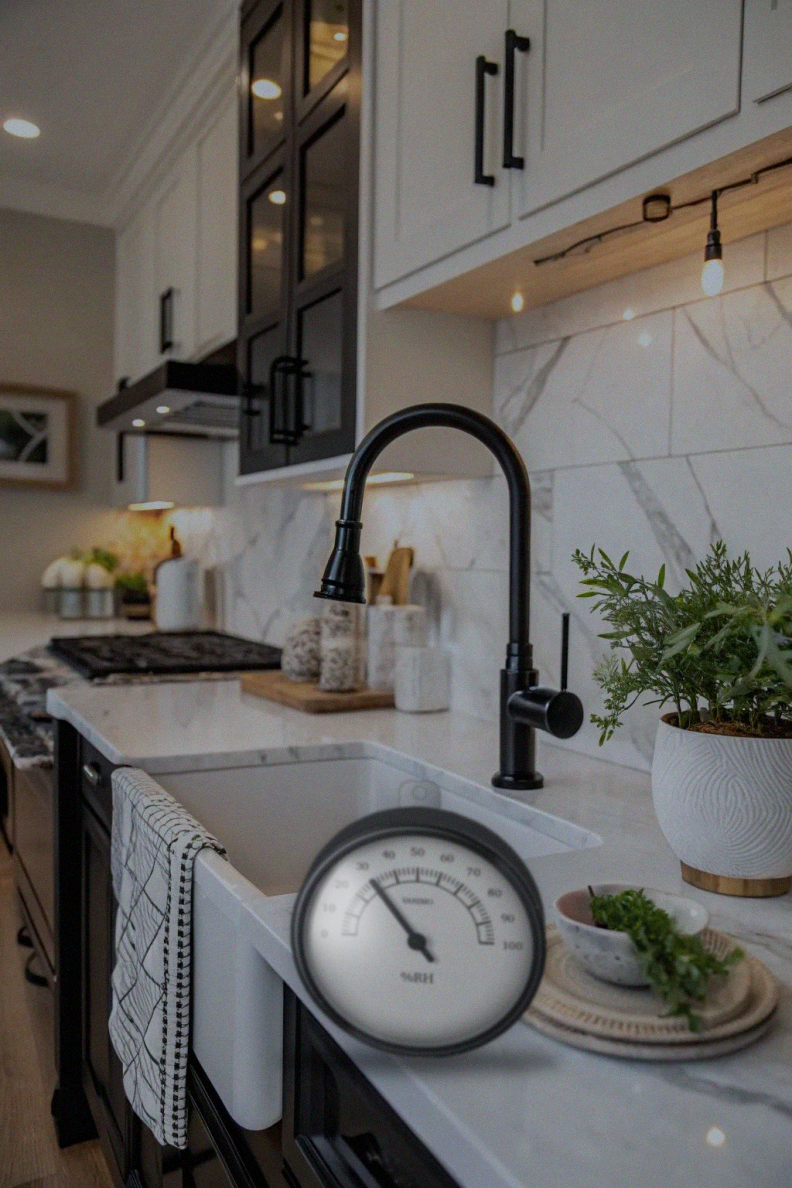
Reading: **30** %
